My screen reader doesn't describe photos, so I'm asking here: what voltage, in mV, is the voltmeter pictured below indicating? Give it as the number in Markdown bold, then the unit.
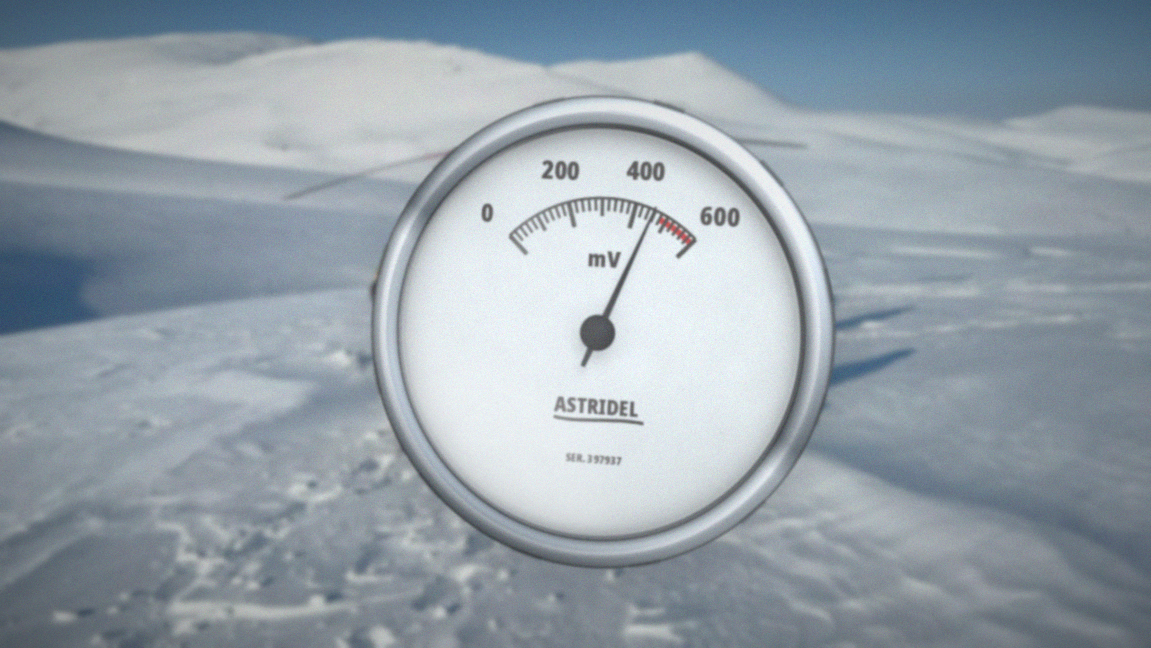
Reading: **460** mV
